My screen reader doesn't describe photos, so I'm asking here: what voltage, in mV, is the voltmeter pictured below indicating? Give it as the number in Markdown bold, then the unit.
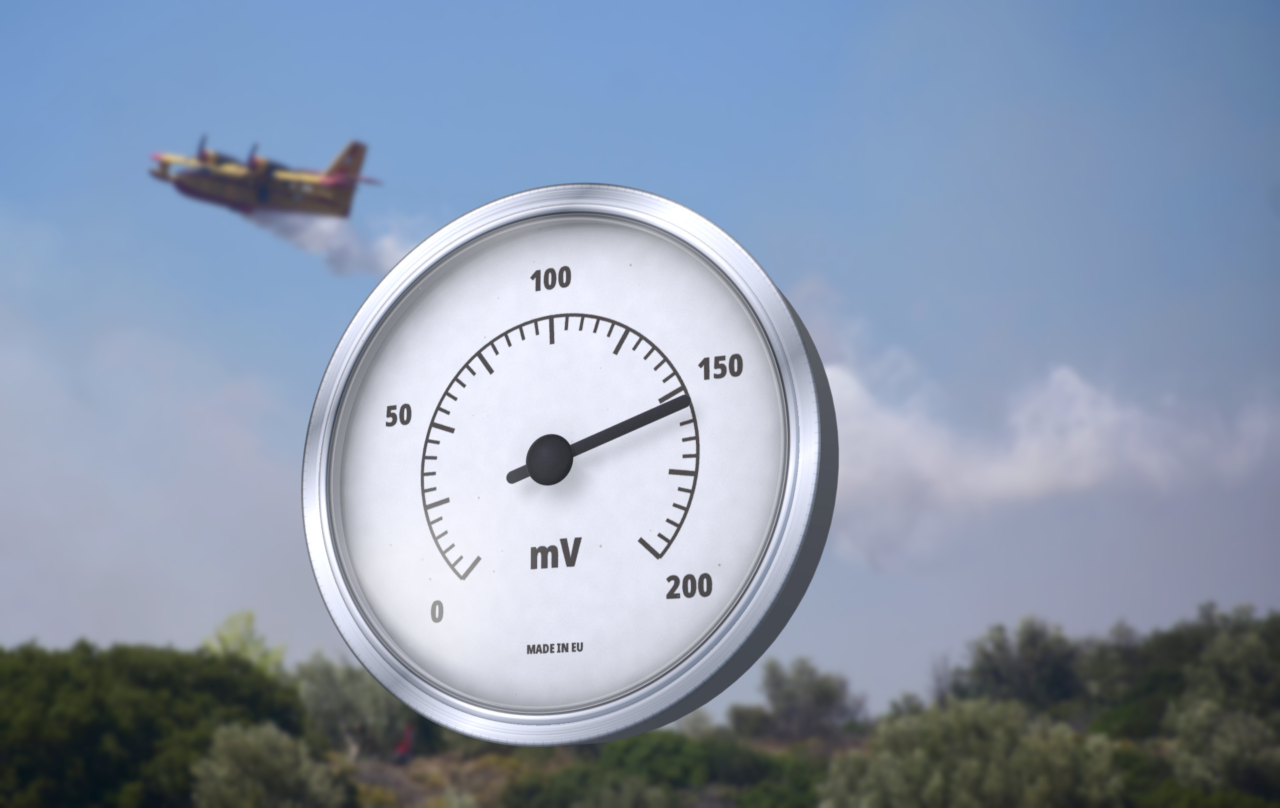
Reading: **155** mV
